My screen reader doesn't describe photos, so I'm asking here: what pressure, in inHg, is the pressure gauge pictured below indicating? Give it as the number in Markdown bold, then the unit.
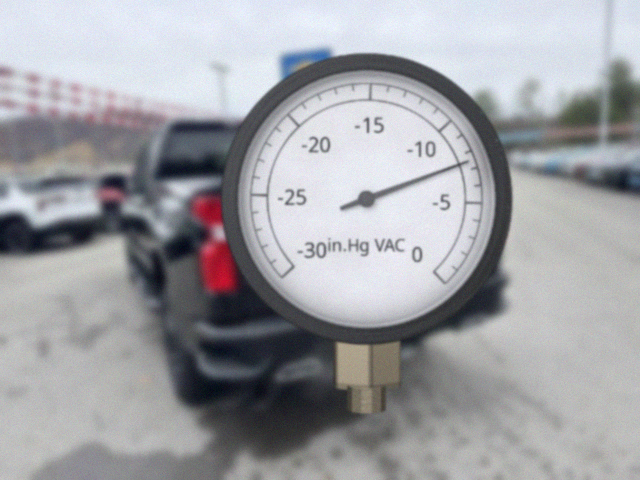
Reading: **-7.5** inHg
